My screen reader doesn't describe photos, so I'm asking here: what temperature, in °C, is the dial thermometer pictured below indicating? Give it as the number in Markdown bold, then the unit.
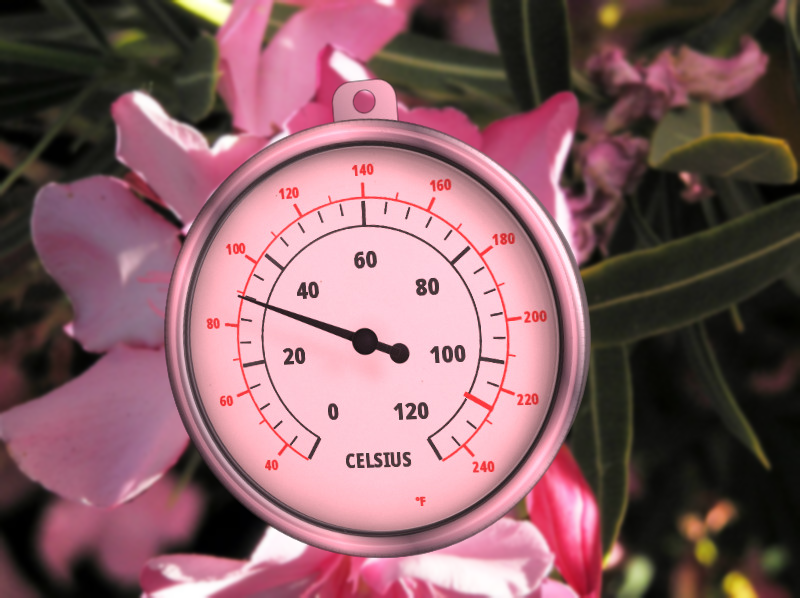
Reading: **32** °C
